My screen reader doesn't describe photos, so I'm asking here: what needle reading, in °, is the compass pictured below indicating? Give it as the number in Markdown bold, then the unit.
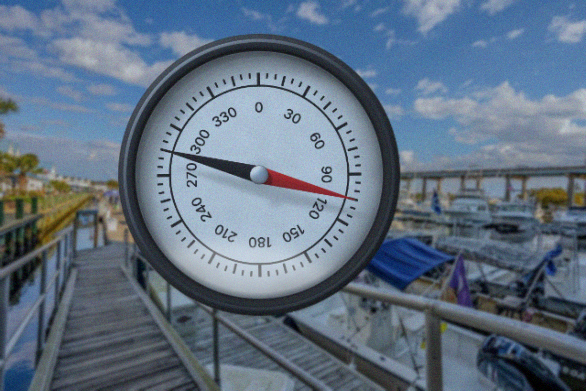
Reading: **105** °
